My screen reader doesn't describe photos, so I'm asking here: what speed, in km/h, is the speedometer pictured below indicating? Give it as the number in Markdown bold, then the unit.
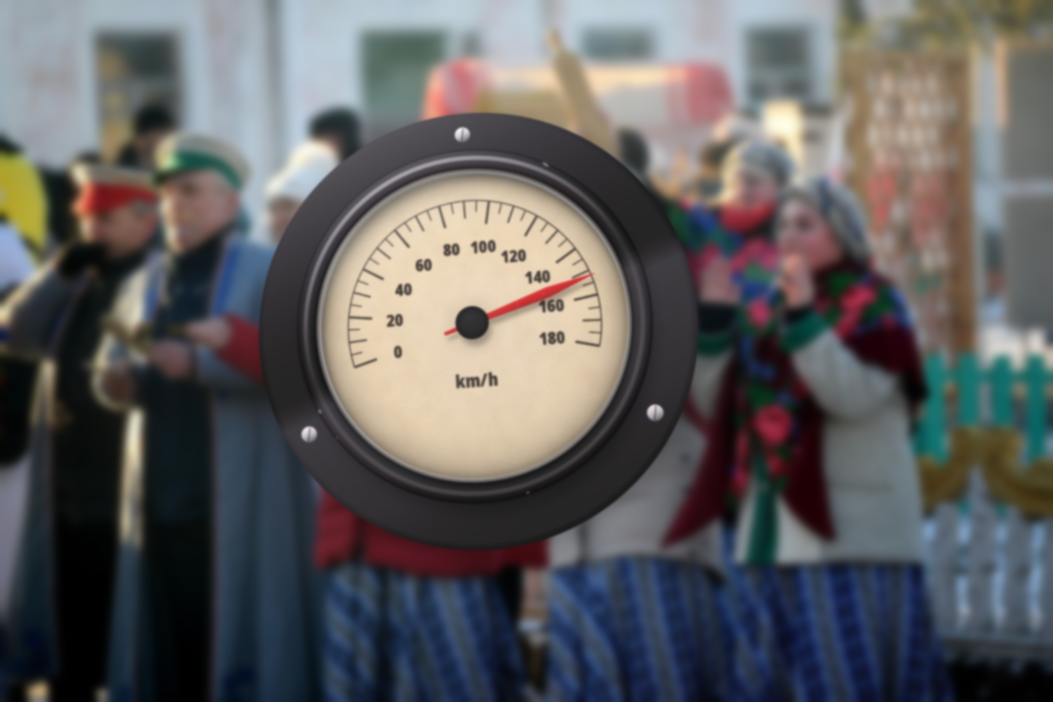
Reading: **152.5** km/h
